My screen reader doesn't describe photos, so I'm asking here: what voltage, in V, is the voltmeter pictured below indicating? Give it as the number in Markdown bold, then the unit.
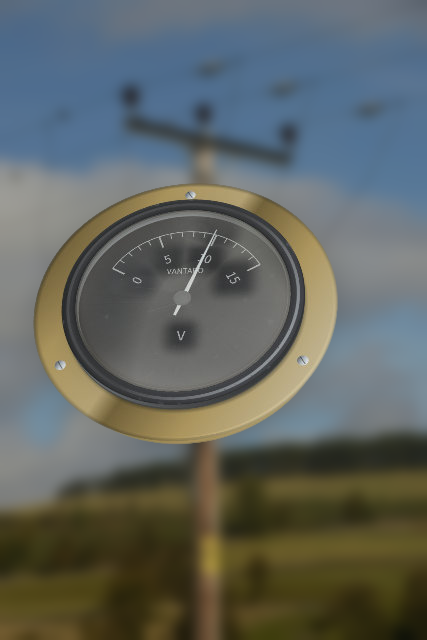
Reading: **10** V
